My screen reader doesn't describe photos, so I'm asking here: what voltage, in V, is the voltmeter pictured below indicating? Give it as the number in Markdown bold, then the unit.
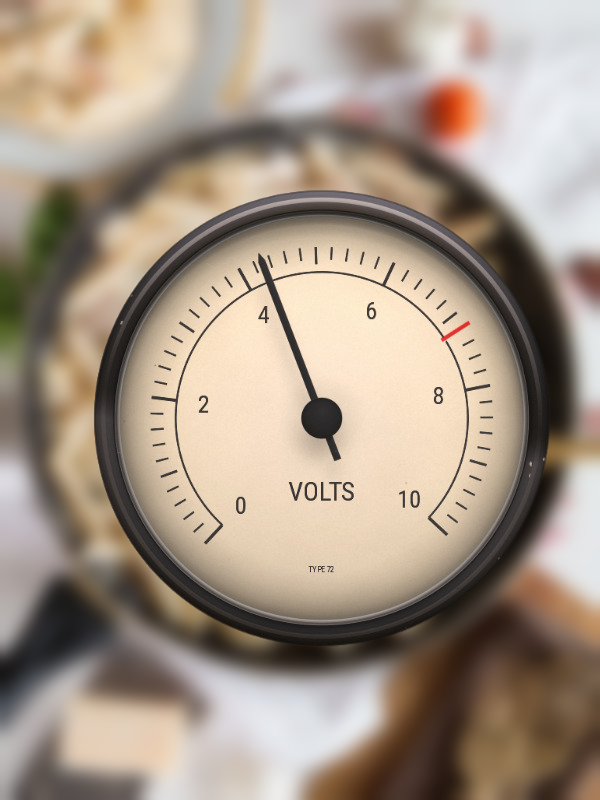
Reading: **4.3** V
